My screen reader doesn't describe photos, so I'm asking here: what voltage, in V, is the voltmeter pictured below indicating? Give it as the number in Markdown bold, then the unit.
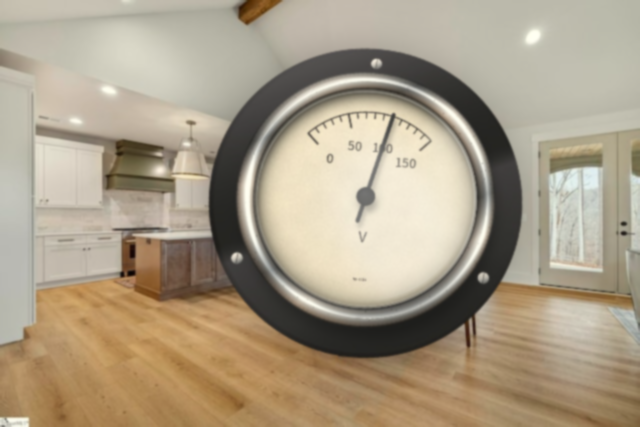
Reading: **100** V
